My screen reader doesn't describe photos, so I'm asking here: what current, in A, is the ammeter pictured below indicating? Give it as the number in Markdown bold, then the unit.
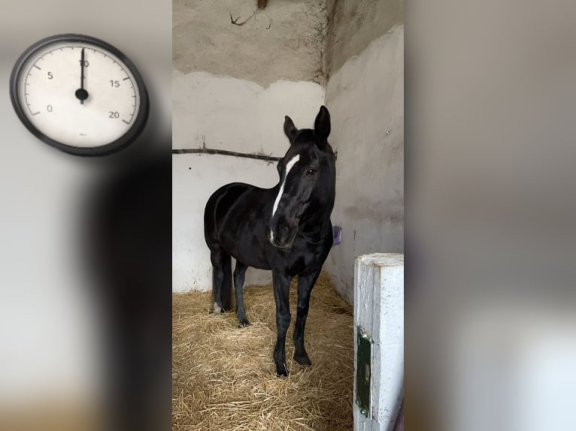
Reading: **10** A
